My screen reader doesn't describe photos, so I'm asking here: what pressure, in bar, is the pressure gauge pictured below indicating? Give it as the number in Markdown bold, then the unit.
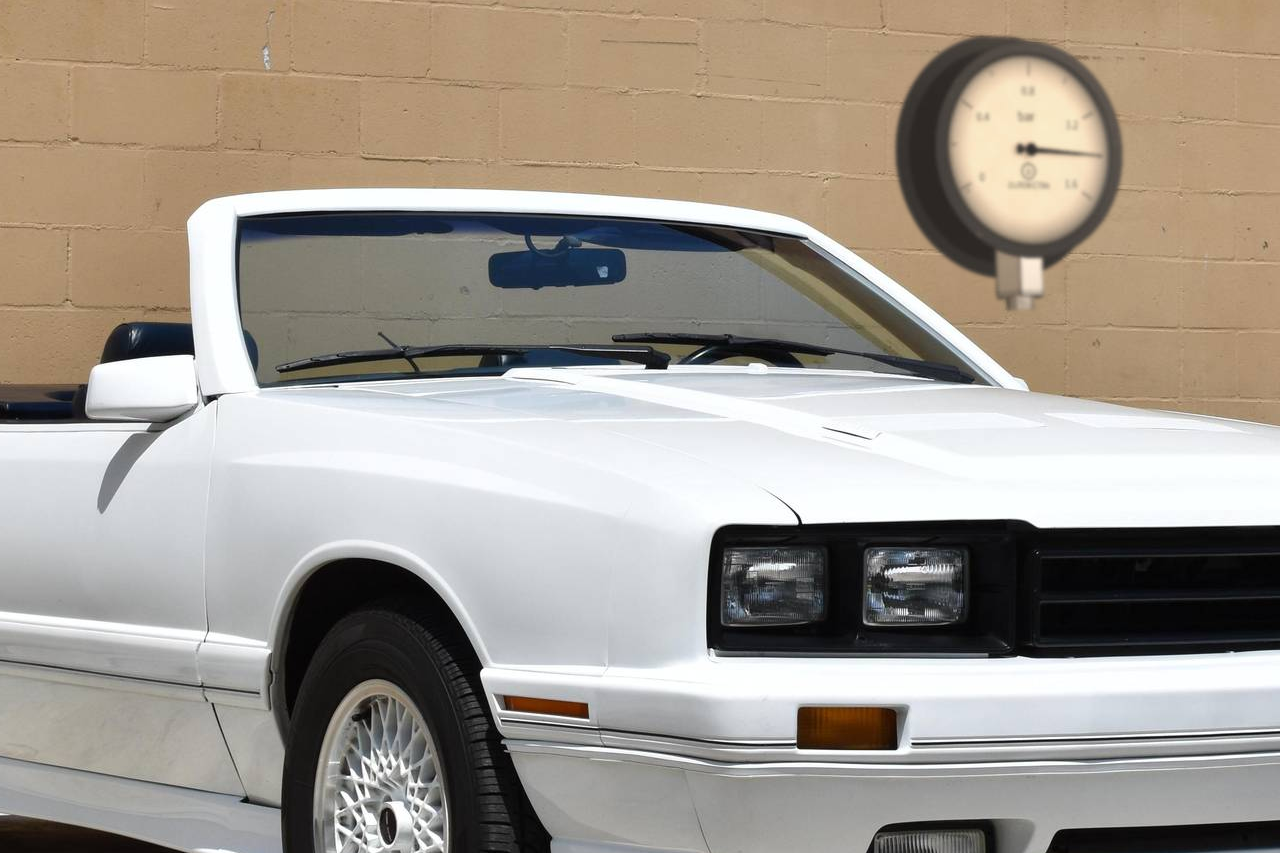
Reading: **1.4** bar
